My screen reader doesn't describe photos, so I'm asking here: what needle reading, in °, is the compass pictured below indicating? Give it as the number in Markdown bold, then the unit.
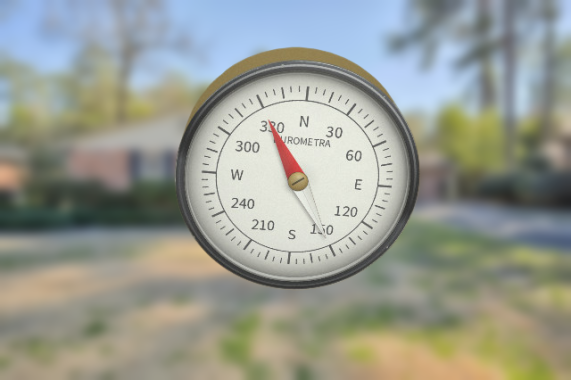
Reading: **330** °
